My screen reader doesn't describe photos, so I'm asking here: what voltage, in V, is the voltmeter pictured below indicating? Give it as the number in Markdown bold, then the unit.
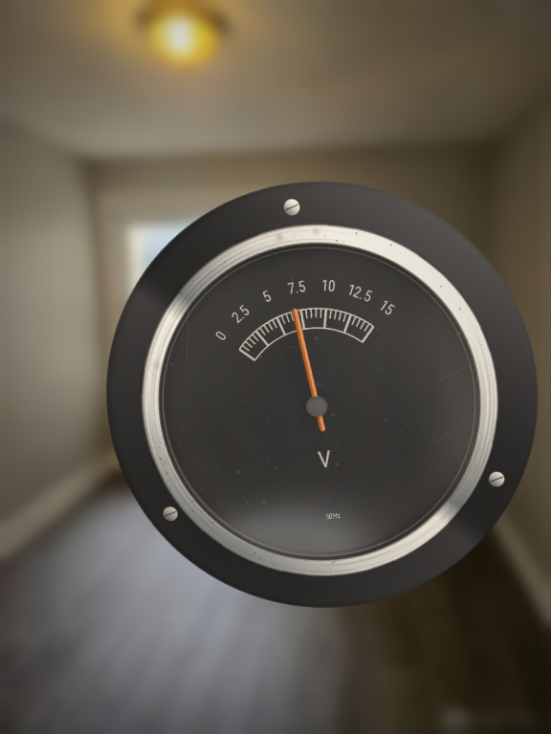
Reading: **7** V
